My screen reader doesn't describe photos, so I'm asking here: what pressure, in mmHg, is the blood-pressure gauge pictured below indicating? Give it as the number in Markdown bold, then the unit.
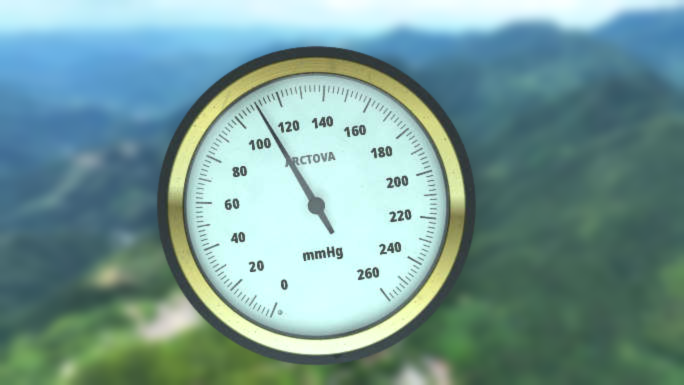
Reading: **110** mmHg
